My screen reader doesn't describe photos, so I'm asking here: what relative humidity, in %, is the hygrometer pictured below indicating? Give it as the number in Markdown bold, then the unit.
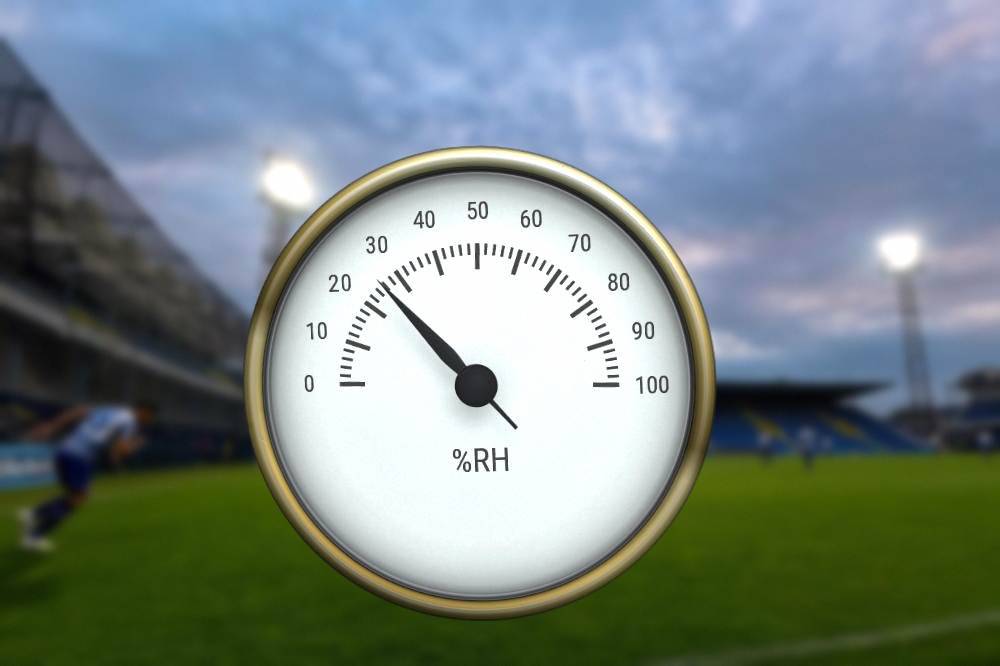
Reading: **26** %
